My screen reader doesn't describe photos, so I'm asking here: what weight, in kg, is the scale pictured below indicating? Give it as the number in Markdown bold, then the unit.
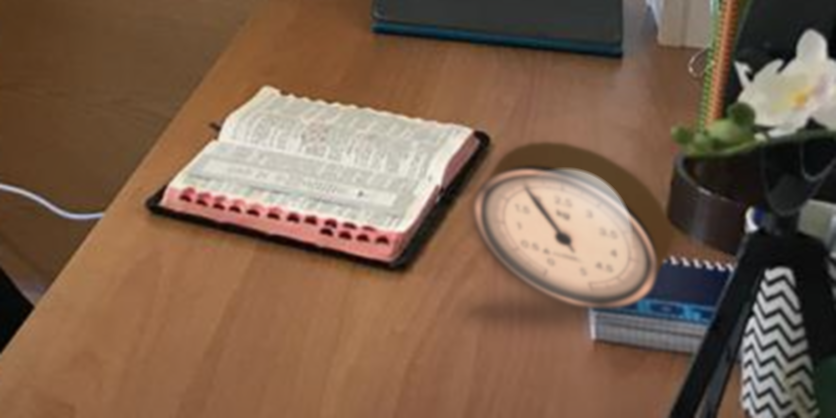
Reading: **2** kg
